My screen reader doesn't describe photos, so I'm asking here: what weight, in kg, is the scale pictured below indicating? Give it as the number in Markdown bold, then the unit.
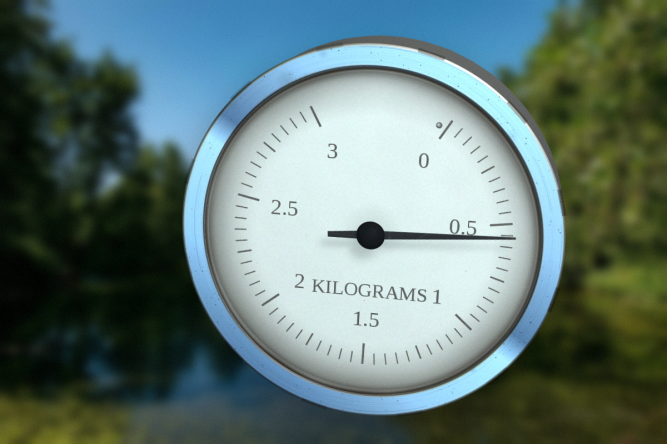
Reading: **0.55** kg
